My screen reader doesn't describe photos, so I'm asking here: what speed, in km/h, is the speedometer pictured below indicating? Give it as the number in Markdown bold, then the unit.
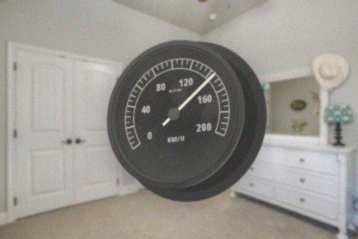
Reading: **145** km/h
